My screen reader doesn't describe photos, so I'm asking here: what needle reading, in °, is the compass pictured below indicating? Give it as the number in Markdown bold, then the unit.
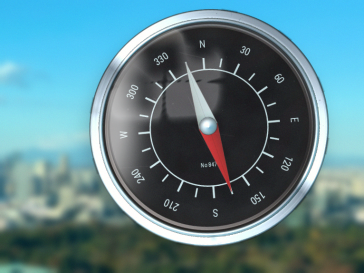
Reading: **165** °
